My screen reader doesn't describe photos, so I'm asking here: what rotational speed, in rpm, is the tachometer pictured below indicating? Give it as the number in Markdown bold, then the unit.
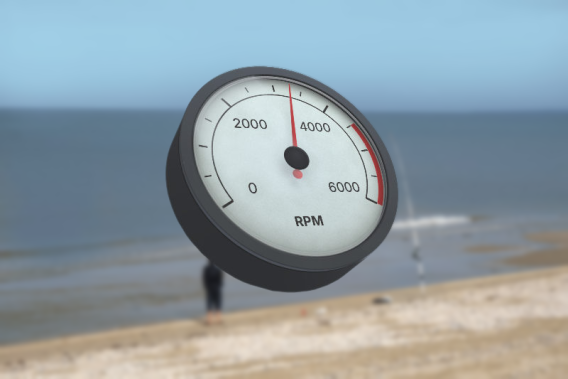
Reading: **3250** rpm
